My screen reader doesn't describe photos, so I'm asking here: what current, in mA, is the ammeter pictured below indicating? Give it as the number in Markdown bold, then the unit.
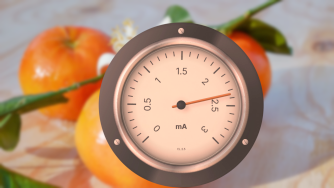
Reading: **2.35** mA
